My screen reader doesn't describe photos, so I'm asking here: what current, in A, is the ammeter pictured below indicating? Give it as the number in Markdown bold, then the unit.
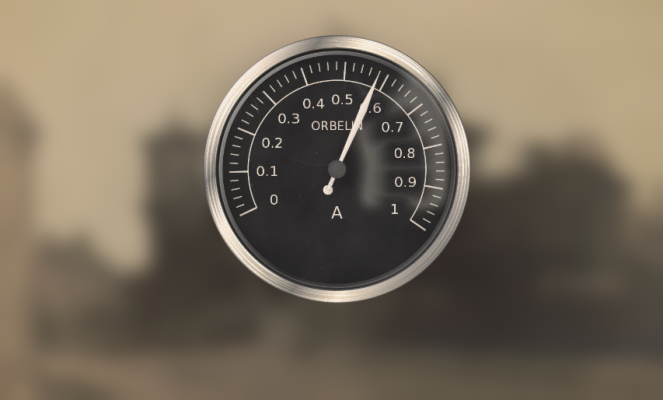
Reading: **0.58** A
